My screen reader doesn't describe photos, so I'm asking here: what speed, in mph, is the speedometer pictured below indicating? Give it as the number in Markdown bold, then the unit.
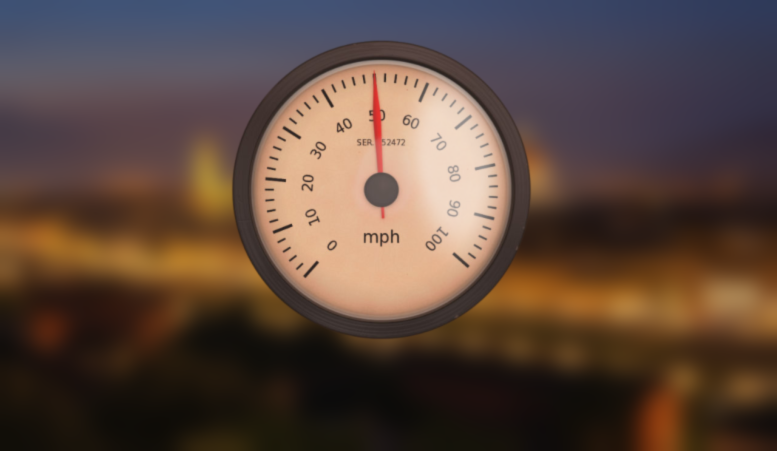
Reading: **50** mph
